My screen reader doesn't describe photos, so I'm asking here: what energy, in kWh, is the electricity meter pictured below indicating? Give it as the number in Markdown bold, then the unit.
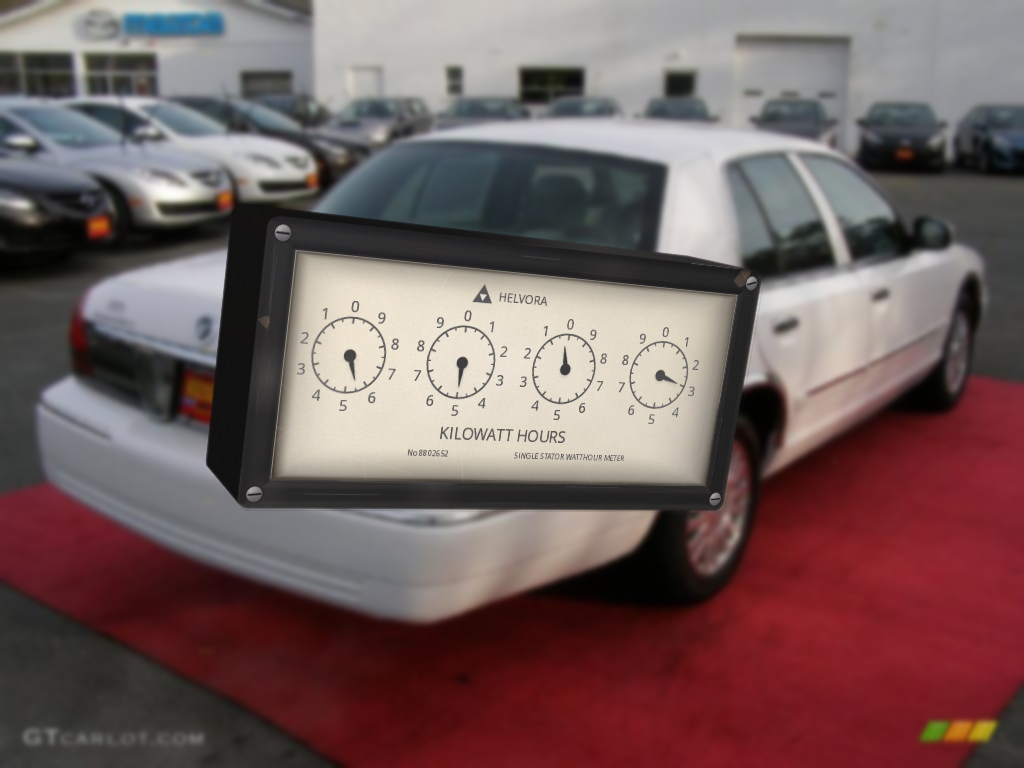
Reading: **5503** kWh
